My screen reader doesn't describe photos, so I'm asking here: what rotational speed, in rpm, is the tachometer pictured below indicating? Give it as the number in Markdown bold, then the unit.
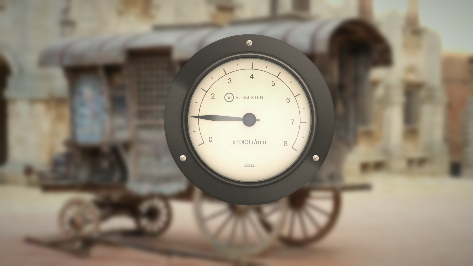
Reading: **1000** rpm
